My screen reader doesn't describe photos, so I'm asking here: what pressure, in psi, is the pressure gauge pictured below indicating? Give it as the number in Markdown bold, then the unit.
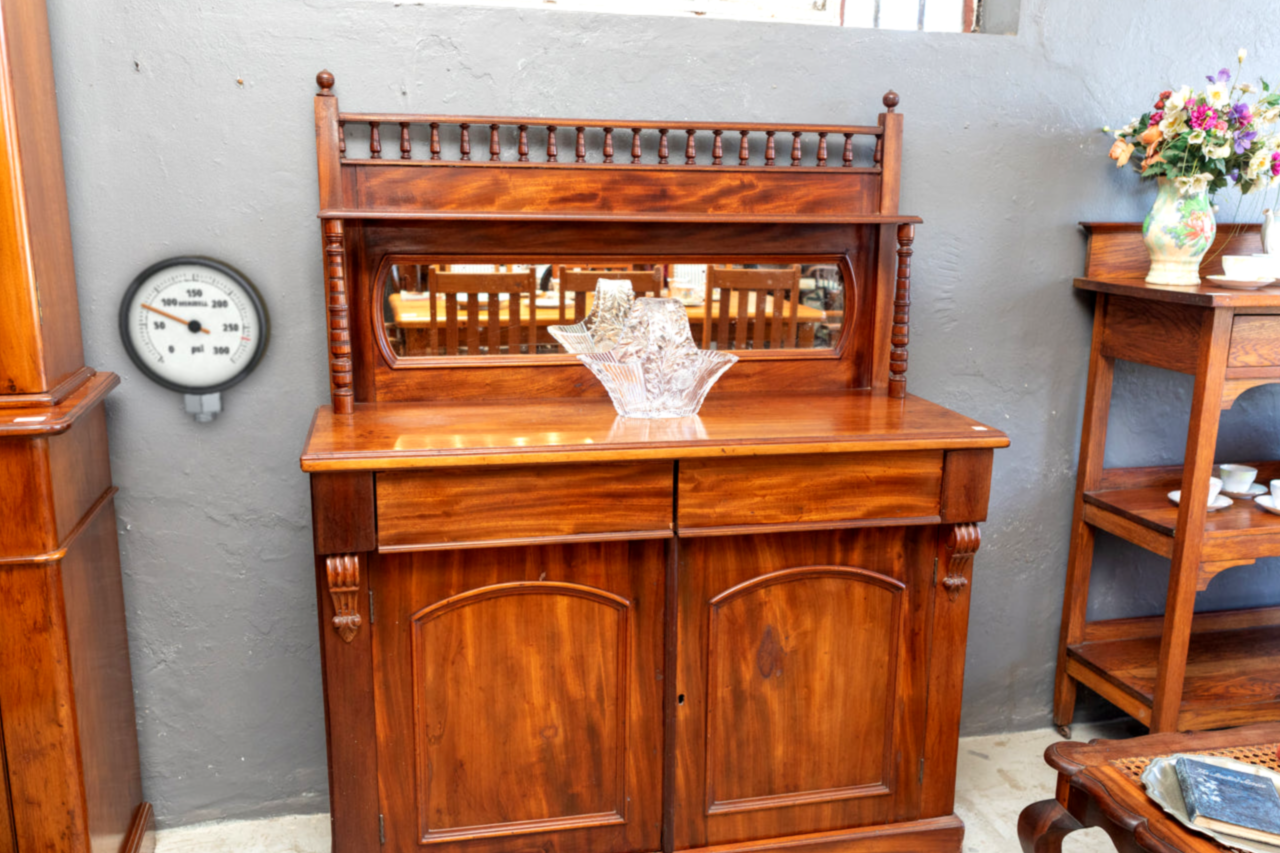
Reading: **75** psi
